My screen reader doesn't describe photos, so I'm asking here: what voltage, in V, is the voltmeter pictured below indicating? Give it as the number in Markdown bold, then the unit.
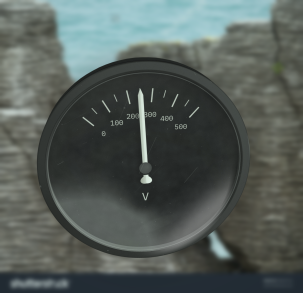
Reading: **250** V
